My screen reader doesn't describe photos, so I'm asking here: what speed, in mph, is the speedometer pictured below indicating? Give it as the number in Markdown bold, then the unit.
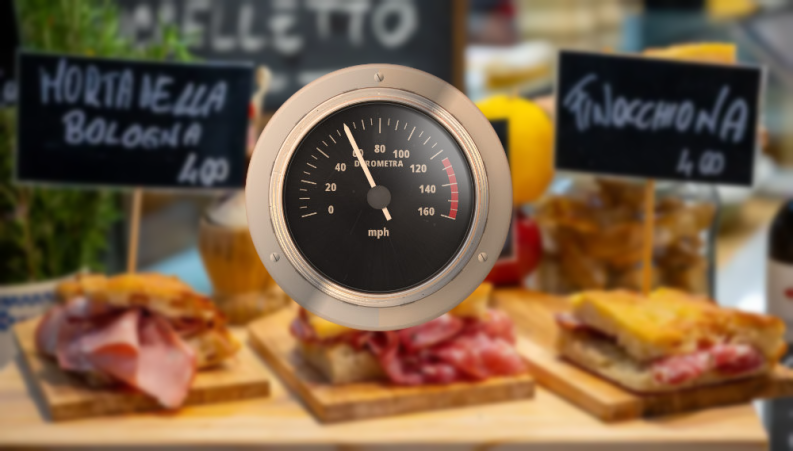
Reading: **60** mph
